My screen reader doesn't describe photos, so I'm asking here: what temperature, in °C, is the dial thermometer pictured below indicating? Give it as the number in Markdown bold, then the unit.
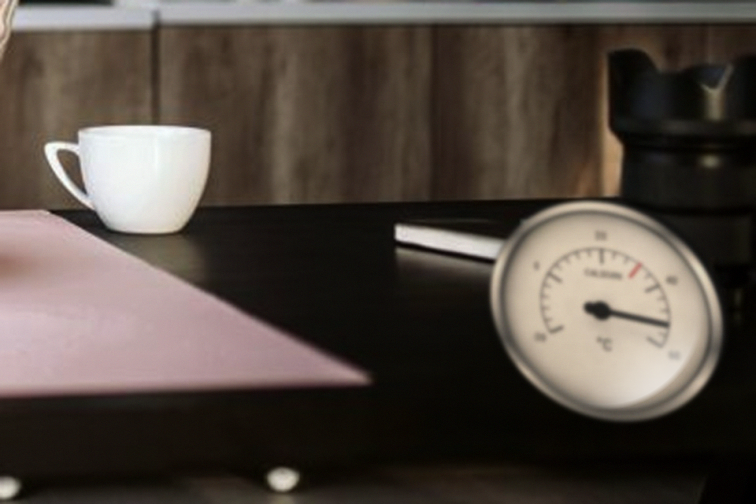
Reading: **52** °C
